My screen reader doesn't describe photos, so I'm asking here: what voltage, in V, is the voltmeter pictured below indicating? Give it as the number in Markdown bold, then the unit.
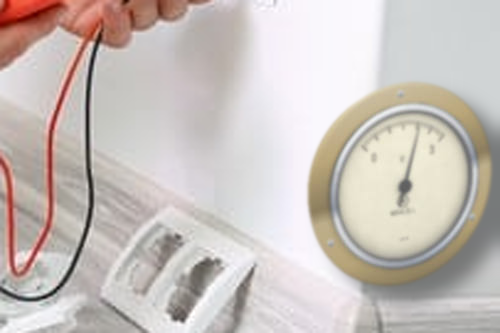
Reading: **2** V
